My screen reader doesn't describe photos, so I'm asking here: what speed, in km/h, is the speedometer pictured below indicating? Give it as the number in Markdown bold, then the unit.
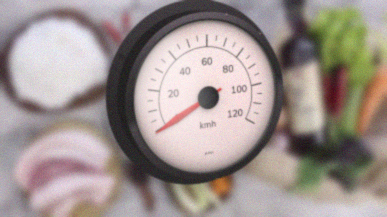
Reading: **0** km/h
